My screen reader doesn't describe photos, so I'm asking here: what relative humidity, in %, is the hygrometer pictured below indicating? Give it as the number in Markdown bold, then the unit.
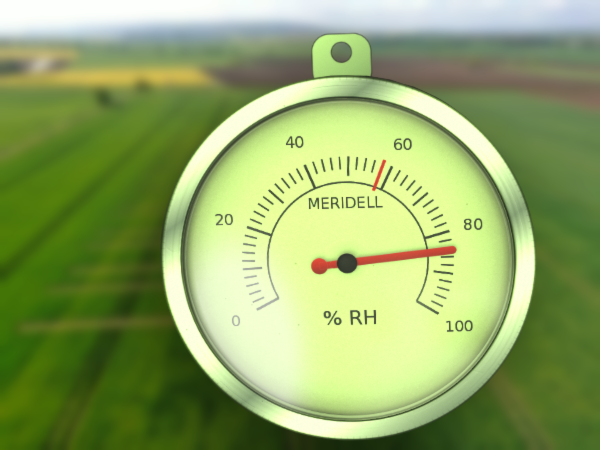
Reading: **84** %
